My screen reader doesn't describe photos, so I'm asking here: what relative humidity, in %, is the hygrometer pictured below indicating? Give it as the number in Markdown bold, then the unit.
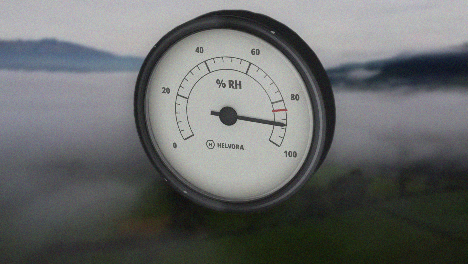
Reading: **90** %
